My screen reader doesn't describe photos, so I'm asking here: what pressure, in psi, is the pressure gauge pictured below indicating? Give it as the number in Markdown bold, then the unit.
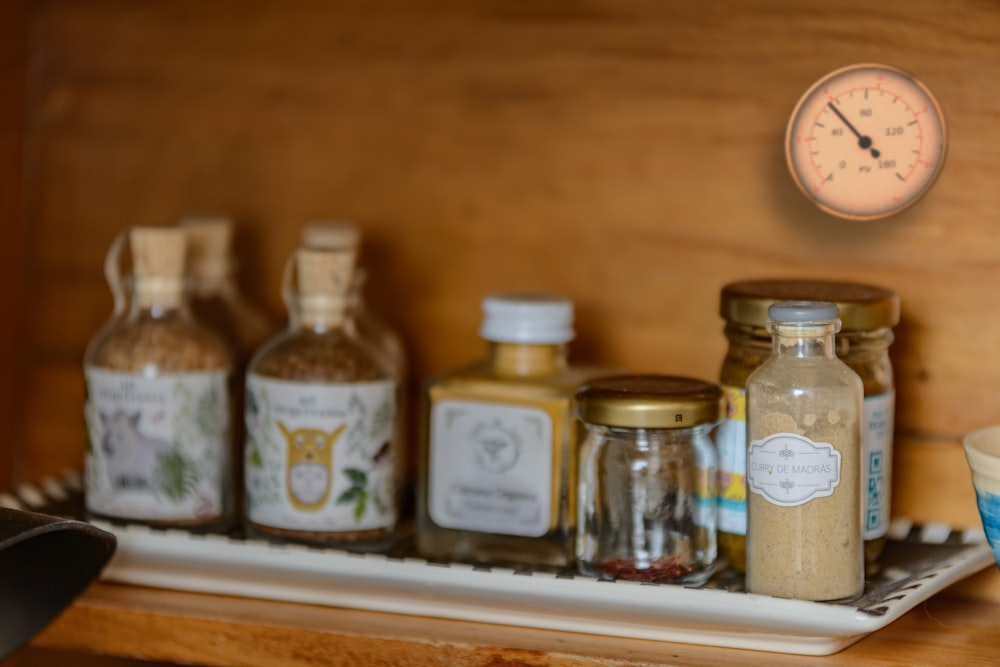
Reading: **55** psi
